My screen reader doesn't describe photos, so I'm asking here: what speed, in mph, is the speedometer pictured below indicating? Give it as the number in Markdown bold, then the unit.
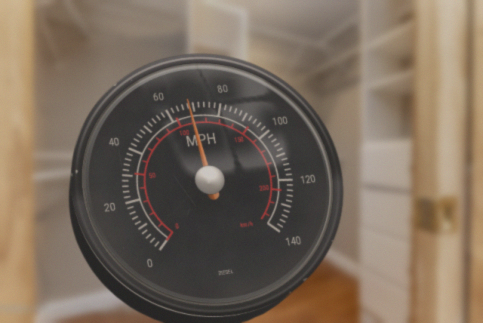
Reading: **68** mph
